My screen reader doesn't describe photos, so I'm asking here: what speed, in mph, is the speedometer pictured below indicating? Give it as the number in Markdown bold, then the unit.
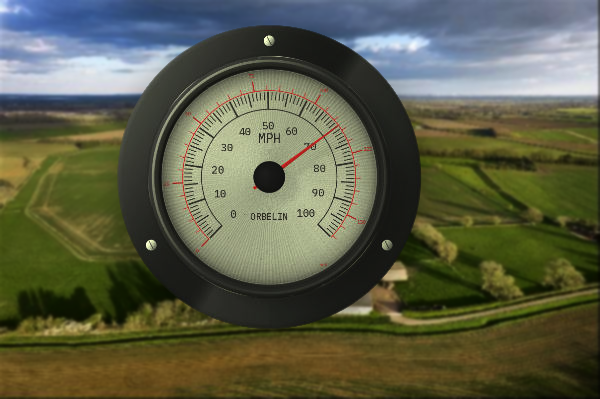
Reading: **70** mph
